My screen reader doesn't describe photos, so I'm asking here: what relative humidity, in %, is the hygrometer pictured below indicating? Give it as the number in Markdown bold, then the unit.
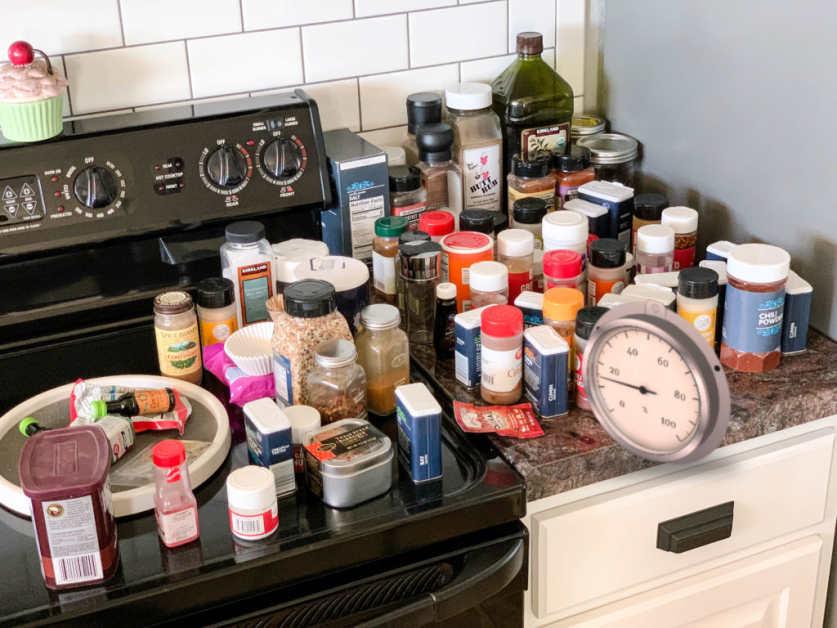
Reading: **15** %
